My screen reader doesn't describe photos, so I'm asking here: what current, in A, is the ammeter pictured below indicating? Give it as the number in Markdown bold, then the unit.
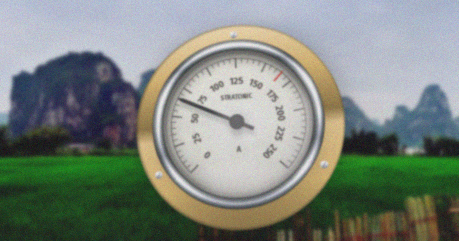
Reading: **65** A
